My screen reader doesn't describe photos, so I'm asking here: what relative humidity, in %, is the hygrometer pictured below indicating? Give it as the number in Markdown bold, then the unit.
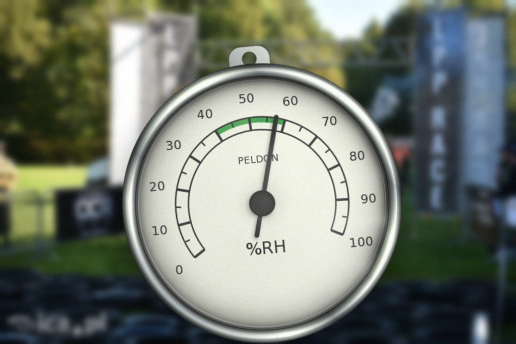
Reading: **57.5** %
